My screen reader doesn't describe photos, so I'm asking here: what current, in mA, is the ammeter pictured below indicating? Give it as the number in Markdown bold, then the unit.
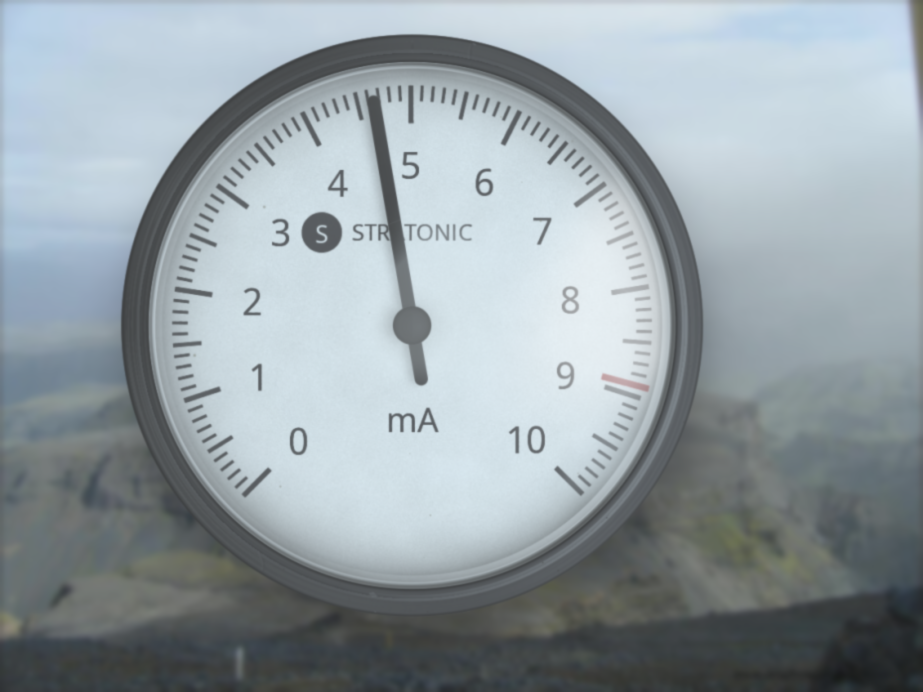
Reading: **4.65** mA
